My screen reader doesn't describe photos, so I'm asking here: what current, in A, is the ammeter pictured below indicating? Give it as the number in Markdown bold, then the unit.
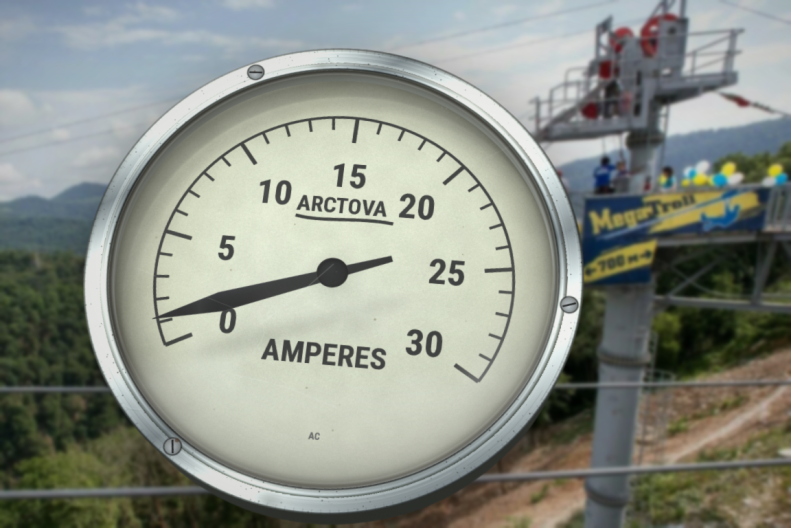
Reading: **1** A
